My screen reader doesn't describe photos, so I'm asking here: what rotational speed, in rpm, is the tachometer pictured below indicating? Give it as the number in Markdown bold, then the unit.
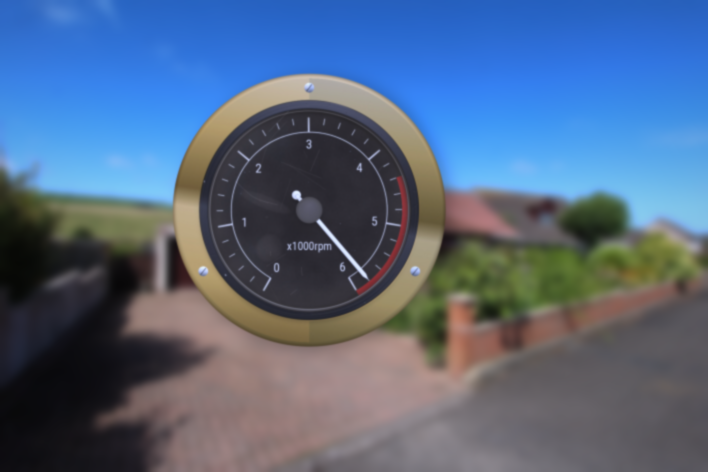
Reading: **5800** rpm
